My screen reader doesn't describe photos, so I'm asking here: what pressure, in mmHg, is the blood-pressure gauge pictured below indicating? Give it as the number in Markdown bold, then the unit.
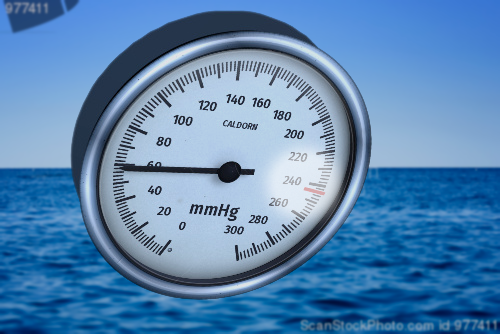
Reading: **60** mmHg
